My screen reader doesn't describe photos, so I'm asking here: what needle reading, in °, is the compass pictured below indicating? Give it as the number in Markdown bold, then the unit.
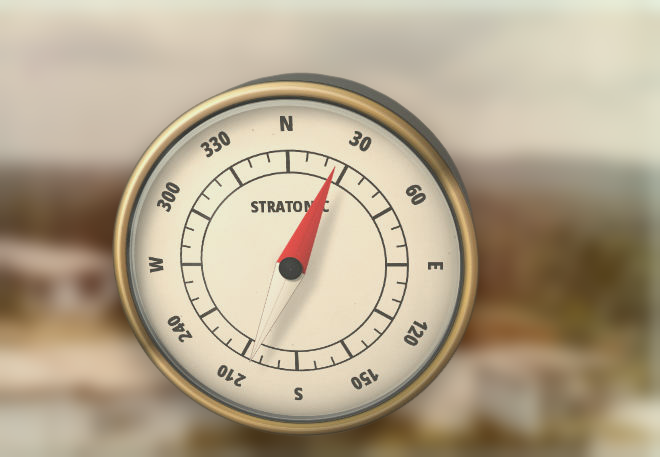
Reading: **25** °
